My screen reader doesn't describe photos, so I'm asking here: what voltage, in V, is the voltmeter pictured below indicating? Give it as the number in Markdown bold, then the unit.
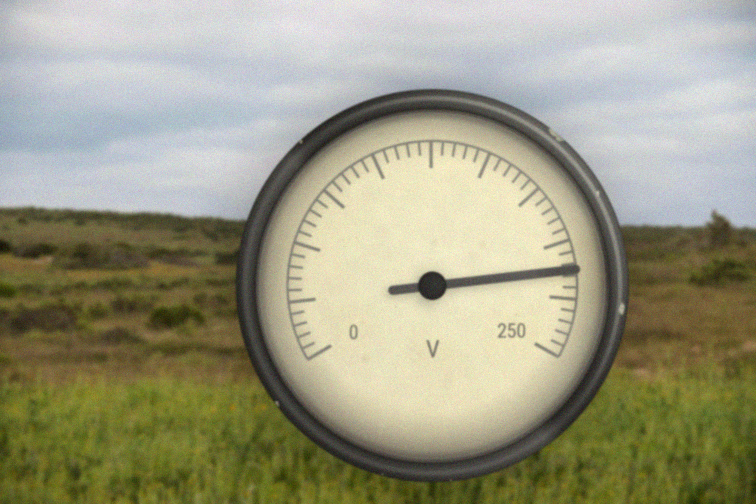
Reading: **212.5** V
